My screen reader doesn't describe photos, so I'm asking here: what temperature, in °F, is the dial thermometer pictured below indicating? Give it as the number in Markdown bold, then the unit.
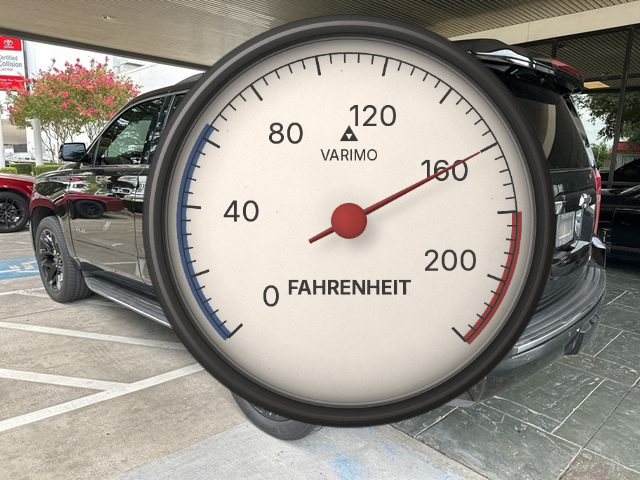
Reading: **160** °F
